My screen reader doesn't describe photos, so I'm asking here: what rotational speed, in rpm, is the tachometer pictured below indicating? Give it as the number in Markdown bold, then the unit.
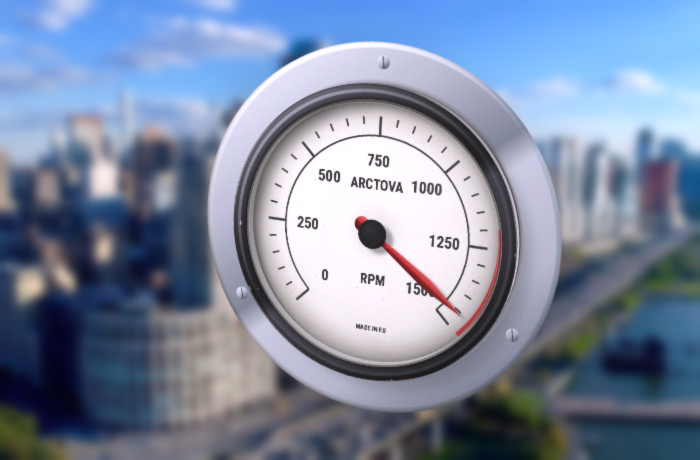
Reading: **1450** rpm
